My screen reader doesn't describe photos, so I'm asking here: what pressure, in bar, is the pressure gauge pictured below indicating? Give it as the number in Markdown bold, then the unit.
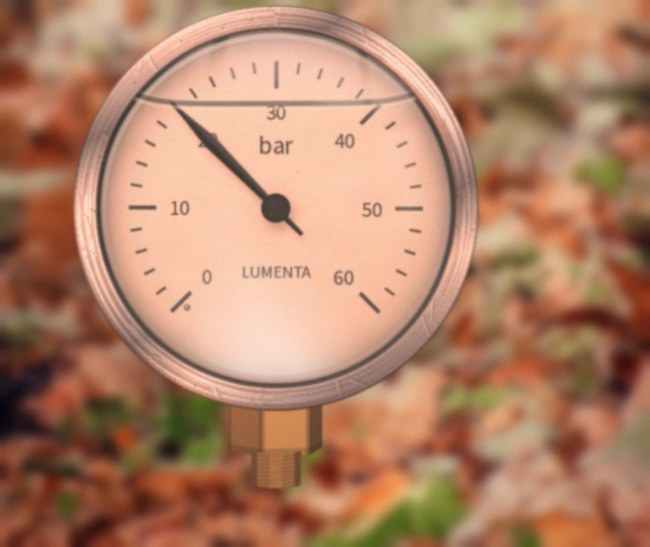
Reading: **20** bar
